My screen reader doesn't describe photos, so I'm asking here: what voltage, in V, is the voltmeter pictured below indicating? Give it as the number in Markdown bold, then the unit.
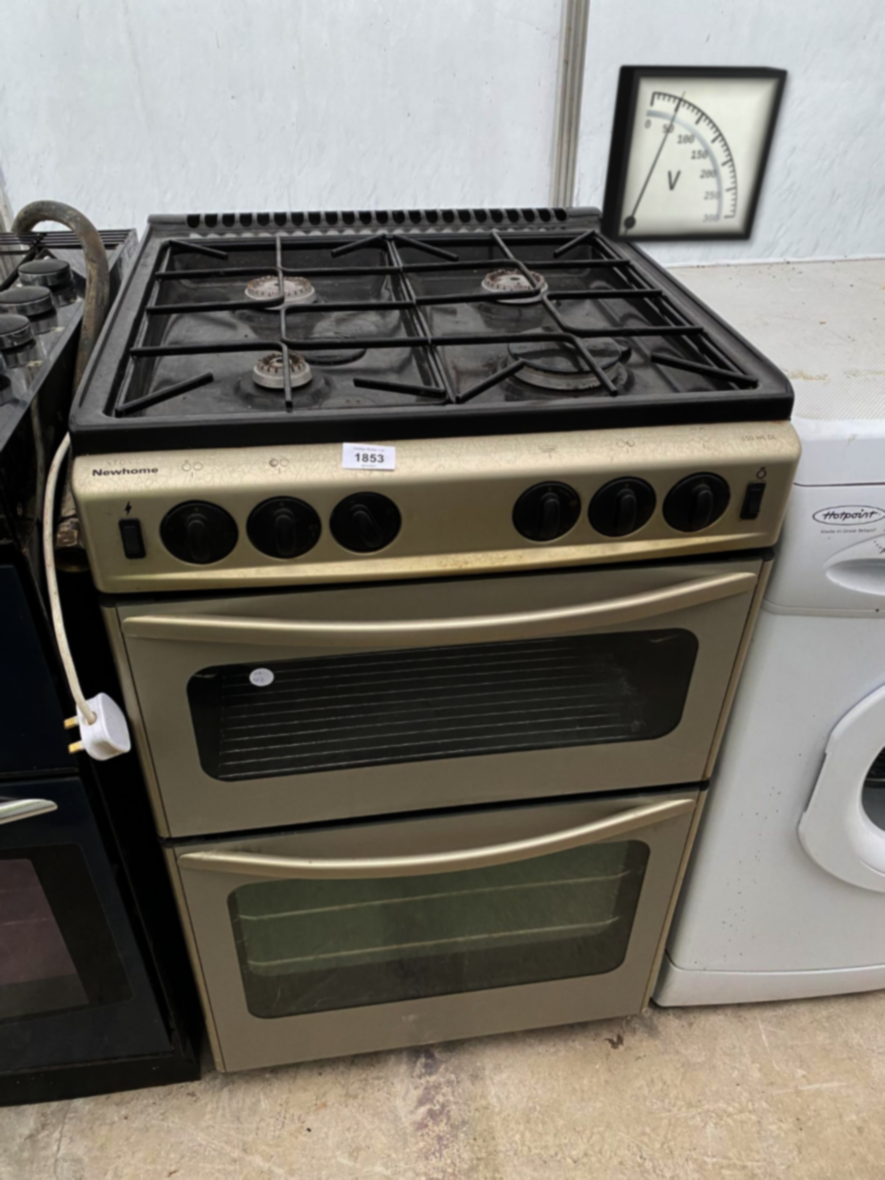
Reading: **50** V
